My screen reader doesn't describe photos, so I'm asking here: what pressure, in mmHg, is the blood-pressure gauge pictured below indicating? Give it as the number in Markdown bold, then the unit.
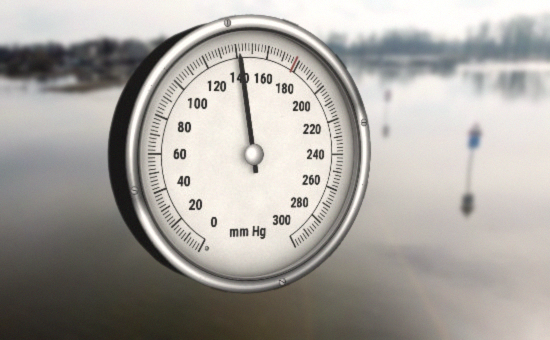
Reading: **140** mmHg
